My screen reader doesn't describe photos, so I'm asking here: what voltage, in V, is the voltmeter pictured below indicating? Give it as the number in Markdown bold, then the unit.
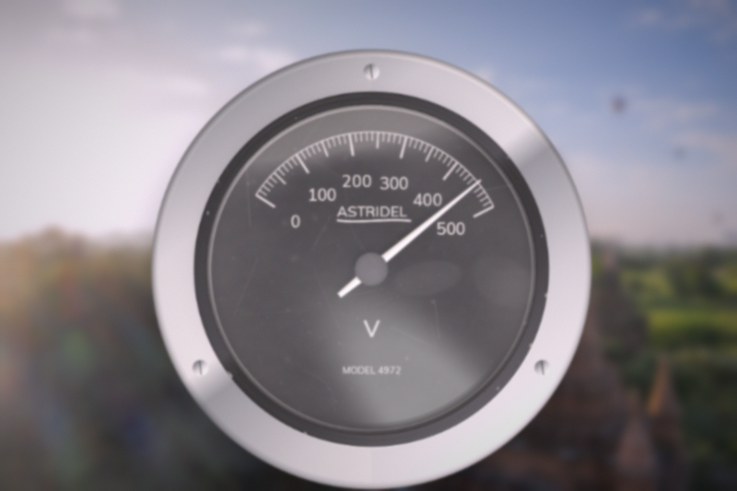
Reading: **450** V
